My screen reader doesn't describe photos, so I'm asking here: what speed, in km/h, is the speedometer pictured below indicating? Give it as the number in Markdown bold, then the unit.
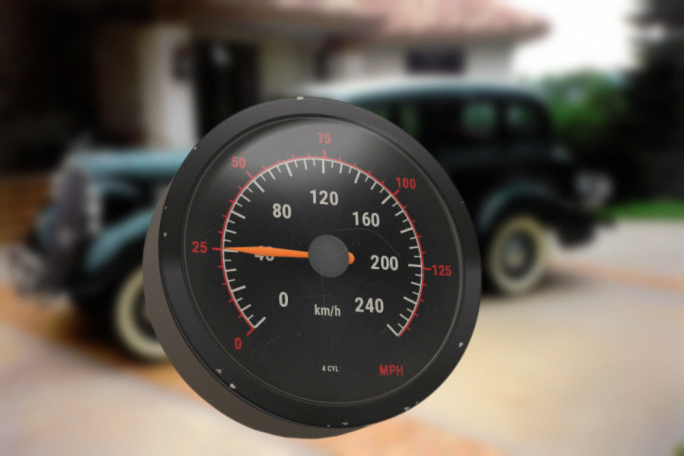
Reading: **40** km/h
